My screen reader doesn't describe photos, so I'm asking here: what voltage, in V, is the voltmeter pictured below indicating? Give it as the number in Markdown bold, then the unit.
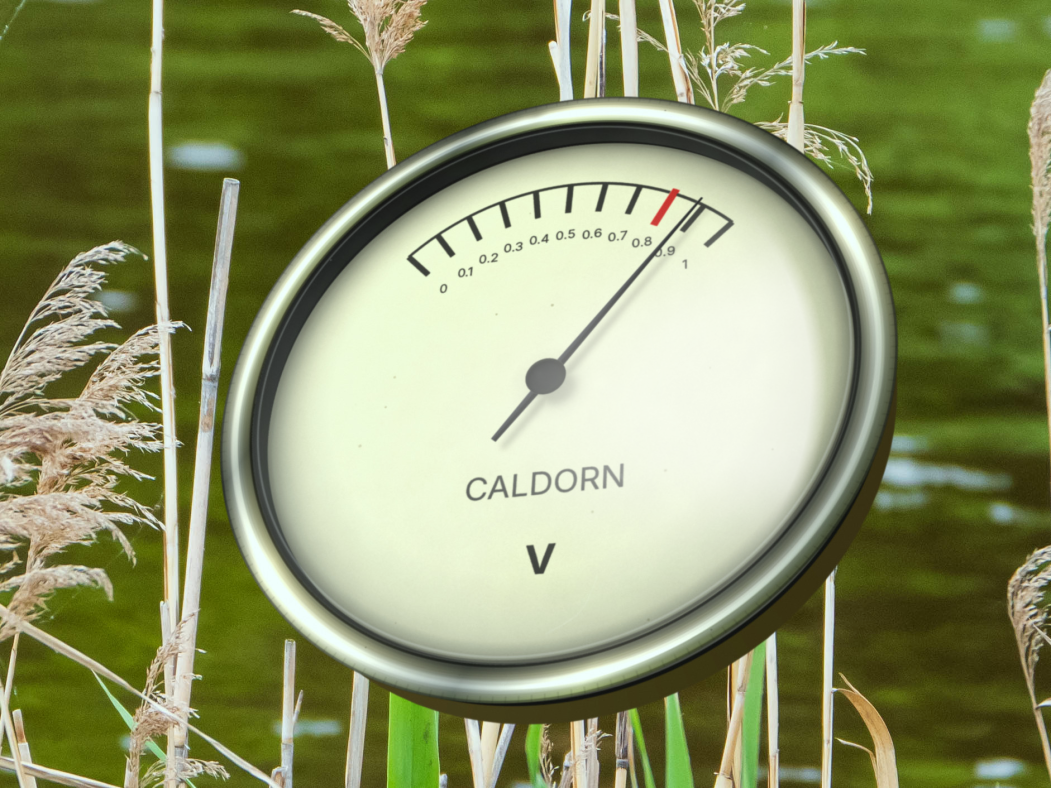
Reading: **0.9** V
